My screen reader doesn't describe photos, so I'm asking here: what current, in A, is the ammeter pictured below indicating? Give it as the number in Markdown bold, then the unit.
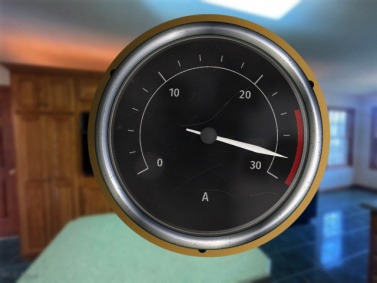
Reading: **28** A
